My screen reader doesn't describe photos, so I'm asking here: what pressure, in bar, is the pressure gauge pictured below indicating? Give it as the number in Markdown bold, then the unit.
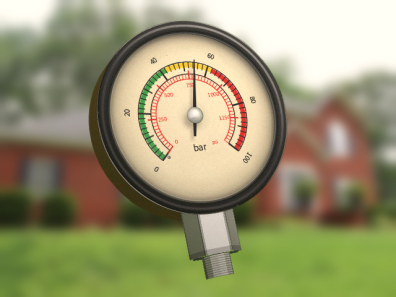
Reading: **54** bar
